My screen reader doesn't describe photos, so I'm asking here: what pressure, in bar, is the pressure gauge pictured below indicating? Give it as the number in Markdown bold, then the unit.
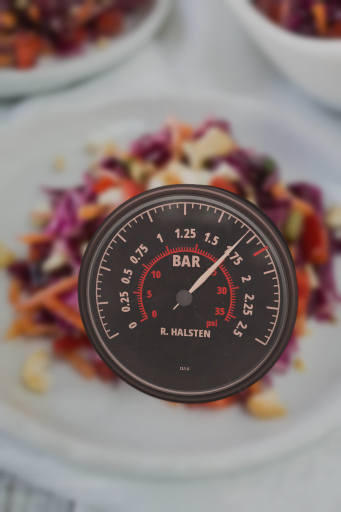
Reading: **1.7** bar
